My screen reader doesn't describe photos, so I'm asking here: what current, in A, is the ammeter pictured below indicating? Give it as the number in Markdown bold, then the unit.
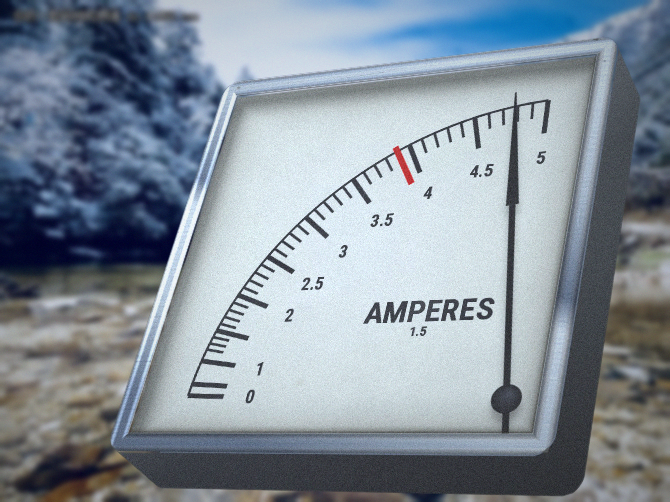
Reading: **4.8** A
